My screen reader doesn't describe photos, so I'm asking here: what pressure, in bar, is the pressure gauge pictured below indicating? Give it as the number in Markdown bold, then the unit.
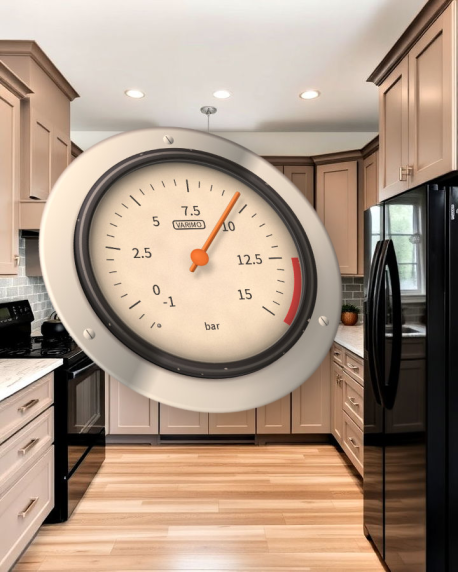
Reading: **9.5** bar
